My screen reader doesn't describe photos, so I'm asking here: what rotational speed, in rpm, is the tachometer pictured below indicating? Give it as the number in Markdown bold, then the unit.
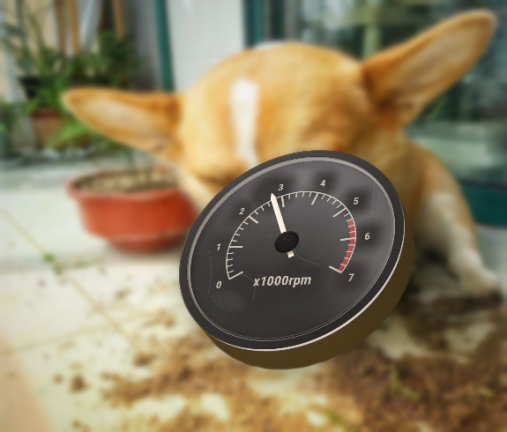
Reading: **2800** rpm
